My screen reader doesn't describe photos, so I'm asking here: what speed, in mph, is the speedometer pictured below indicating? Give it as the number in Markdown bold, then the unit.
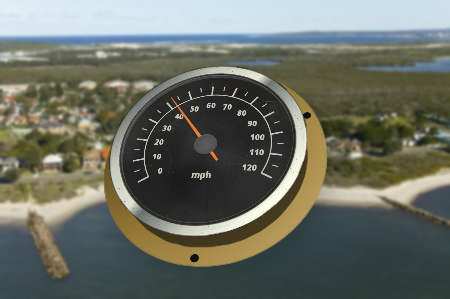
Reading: **42.5** mph
